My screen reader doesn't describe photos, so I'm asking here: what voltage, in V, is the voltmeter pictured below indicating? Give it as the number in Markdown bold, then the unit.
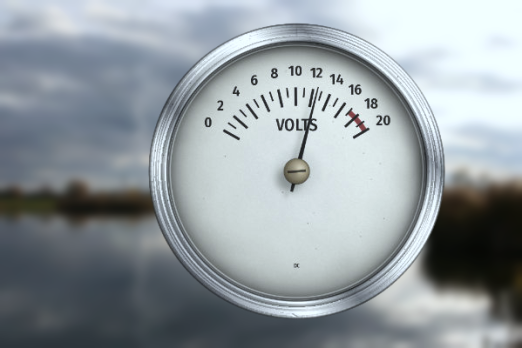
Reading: **12.5** V
